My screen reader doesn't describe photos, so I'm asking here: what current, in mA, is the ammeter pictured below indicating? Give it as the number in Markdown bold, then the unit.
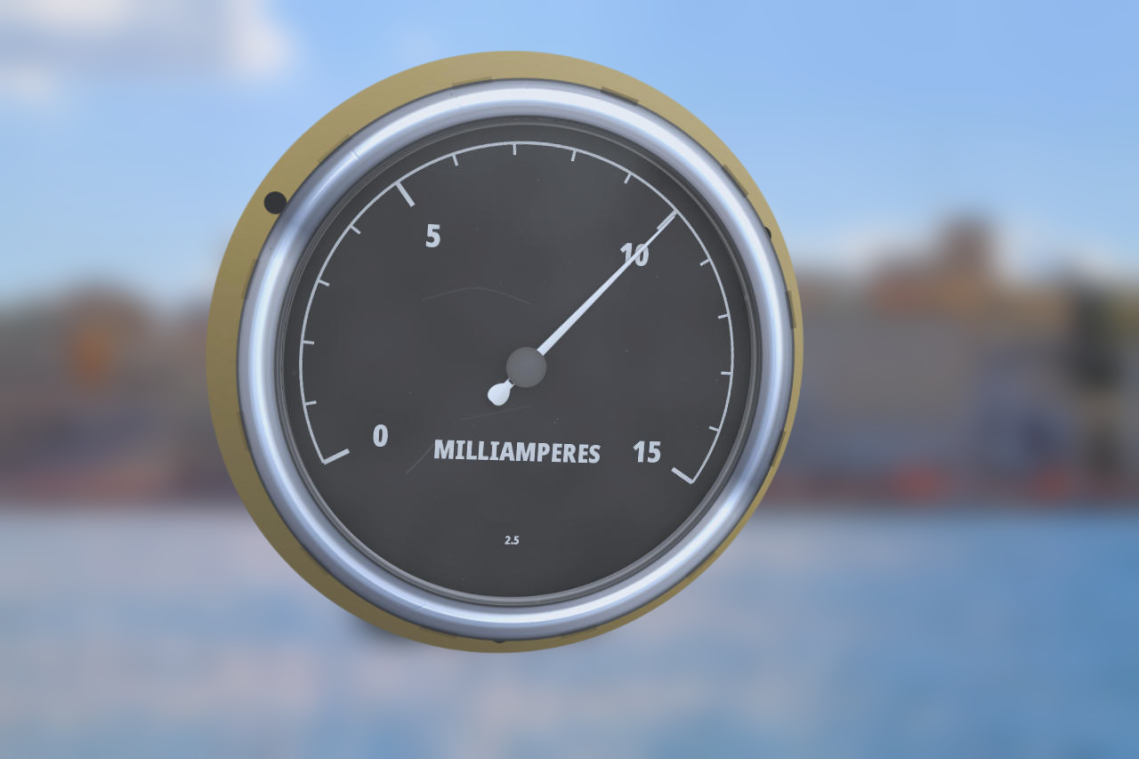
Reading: **10** mA
